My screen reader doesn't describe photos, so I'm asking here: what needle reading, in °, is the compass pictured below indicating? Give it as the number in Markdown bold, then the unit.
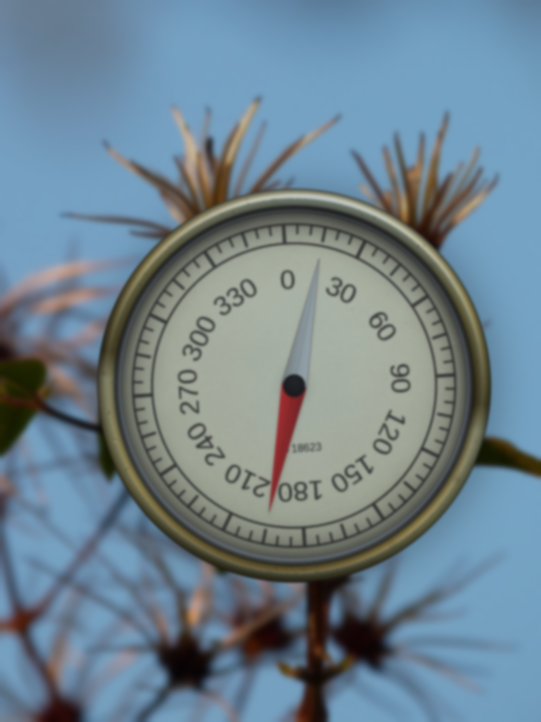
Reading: **195** °
